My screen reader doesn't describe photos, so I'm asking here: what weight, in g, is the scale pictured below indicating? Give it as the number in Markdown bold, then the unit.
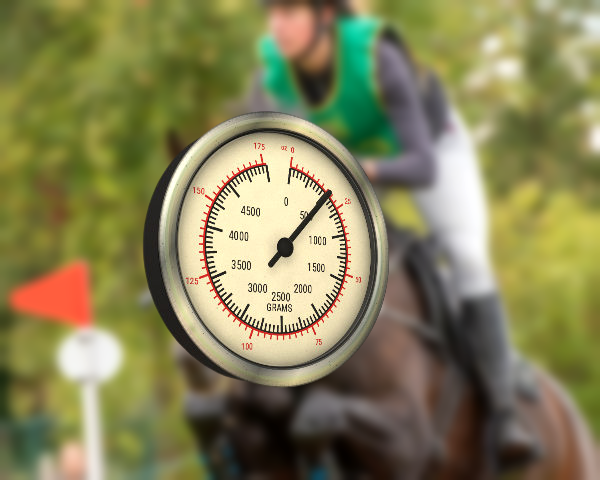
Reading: **500** g
